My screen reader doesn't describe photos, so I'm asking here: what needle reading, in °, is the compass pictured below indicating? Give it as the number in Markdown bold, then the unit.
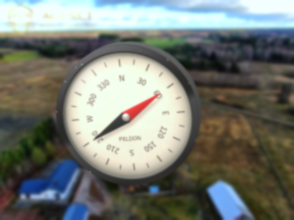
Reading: **60** °
